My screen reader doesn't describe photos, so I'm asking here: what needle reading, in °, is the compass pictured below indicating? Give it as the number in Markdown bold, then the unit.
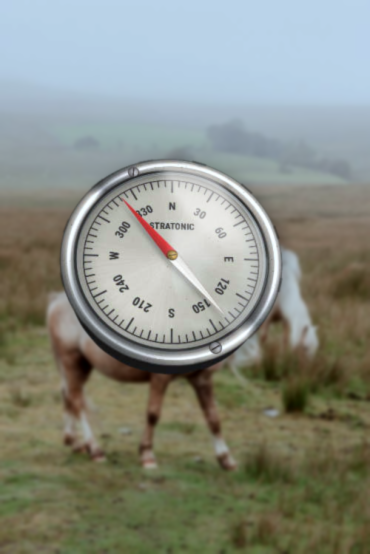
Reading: **320** °
